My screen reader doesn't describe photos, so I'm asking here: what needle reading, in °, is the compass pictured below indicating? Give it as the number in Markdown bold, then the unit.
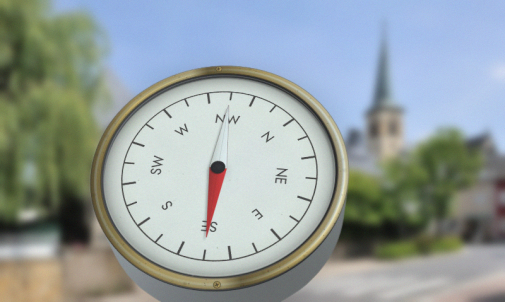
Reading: **135** °
